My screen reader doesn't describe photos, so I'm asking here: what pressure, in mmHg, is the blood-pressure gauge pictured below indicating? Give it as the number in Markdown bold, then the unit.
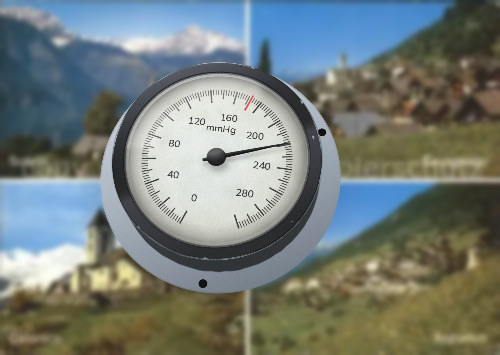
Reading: **220** mmHg
